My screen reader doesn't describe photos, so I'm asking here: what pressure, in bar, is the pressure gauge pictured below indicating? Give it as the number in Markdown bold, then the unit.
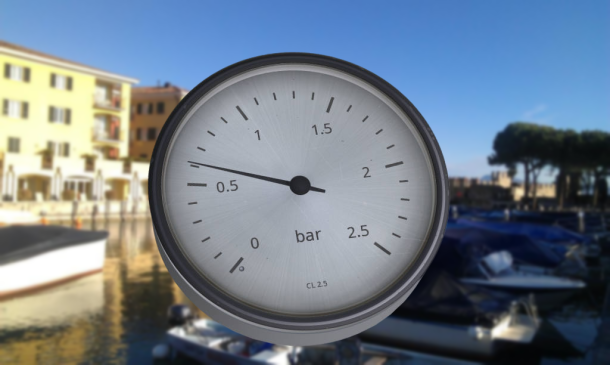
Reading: **0.6** bar
